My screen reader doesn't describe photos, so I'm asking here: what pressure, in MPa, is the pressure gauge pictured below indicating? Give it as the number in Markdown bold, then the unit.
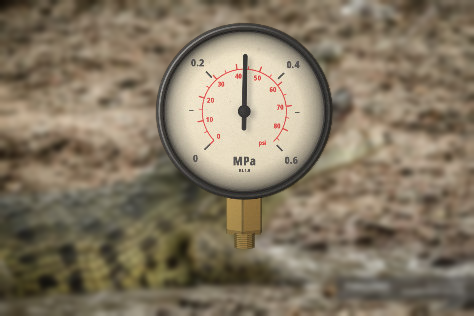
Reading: **0.3** MPa
